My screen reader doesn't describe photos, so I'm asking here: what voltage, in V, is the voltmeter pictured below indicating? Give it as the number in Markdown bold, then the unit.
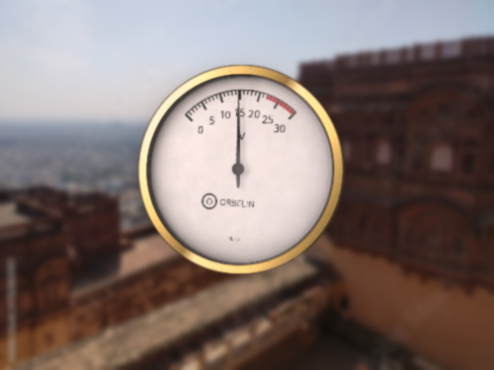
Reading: **15** V
